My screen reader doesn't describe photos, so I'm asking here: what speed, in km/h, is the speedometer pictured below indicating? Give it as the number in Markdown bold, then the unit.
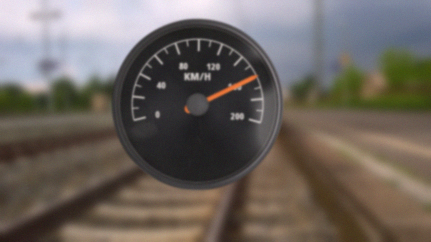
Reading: **160** km/h
